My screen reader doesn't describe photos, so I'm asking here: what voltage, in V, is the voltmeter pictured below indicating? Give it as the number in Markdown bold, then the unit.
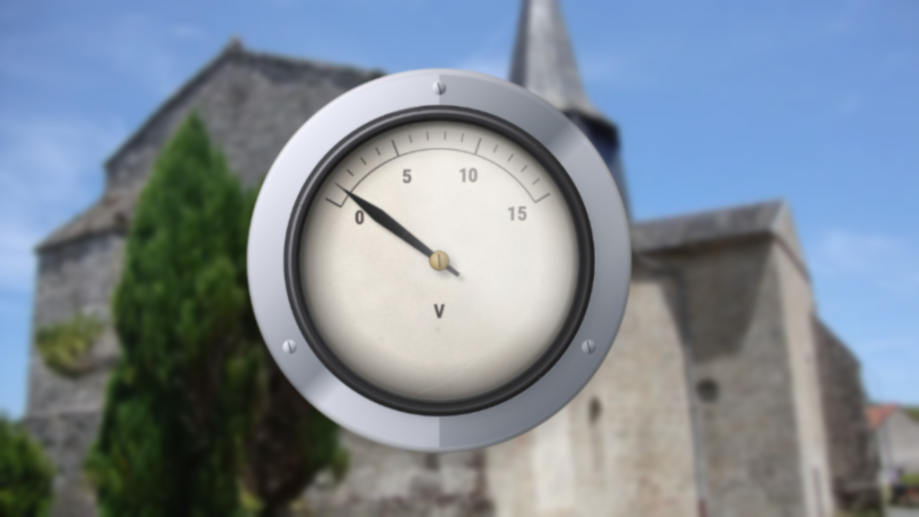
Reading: **1** V
